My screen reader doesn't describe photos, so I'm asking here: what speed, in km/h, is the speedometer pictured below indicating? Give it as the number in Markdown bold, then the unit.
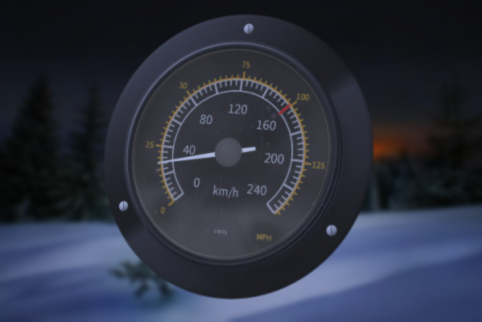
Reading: **28** km/h
